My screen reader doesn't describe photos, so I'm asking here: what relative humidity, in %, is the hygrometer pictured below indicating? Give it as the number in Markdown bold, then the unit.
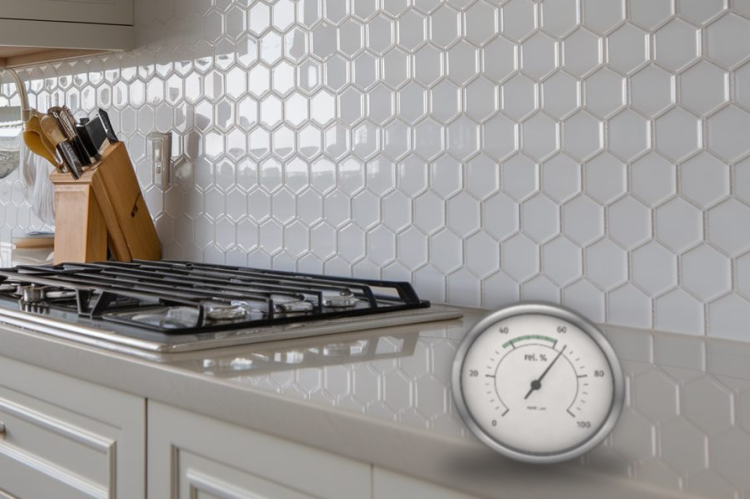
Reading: **64** %
